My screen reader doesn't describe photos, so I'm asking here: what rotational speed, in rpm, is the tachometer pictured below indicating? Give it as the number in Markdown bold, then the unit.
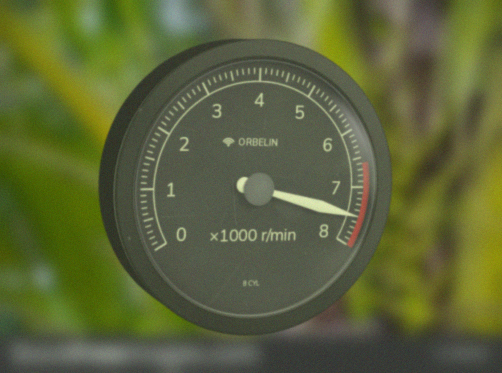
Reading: **7500** rpm
